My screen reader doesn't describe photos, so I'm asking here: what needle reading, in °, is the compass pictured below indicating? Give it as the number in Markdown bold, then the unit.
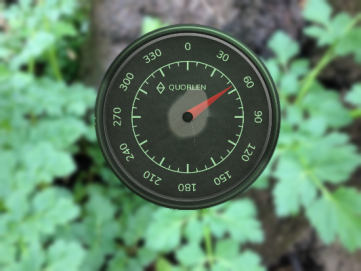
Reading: **55** °
